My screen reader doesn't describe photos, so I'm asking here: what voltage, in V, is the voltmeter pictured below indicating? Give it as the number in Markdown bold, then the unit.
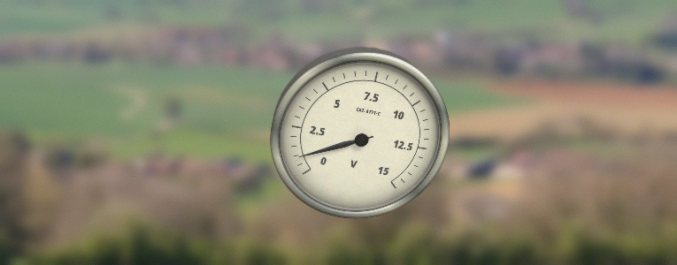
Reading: **1** V
